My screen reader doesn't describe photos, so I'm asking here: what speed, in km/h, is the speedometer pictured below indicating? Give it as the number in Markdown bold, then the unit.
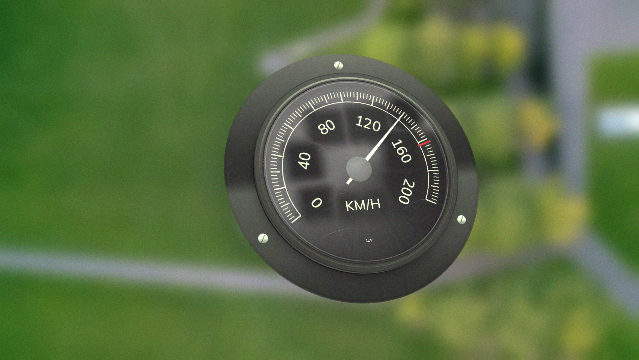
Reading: **140** km/h
